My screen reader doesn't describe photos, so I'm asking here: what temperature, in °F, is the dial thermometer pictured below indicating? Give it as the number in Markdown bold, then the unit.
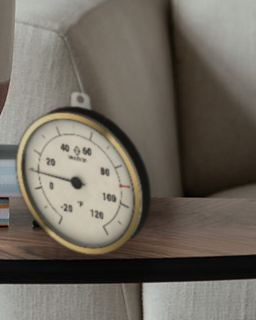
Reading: **10** °F
